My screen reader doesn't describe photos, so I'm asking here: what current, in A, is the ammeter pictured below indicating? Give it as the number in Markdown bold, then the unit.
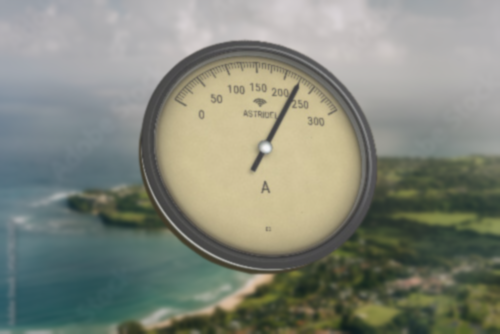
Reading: **225** A
